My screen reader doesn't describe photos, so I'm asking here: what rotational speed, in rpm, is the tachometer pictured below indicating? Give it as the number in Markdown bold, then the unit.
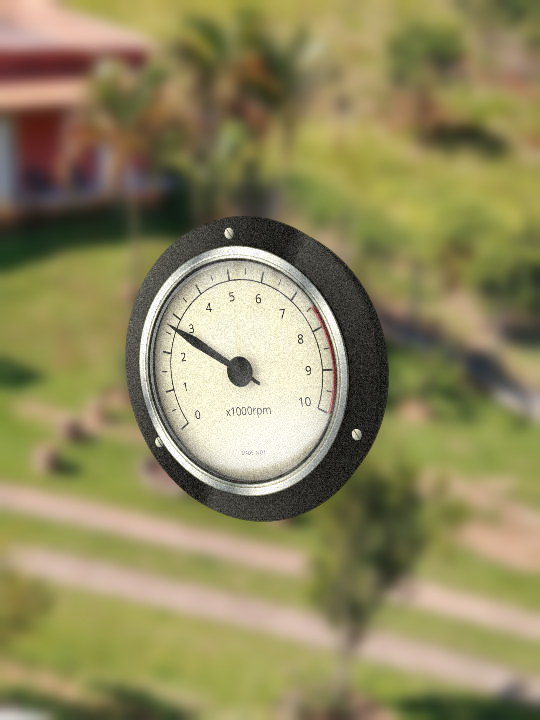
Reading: **2750** rpm
